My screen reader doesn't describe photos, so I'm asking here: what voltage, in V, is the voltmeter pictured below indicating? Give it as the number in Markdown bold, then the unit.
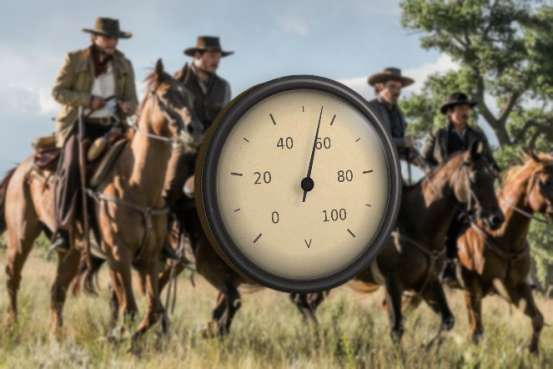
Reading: **55** V
